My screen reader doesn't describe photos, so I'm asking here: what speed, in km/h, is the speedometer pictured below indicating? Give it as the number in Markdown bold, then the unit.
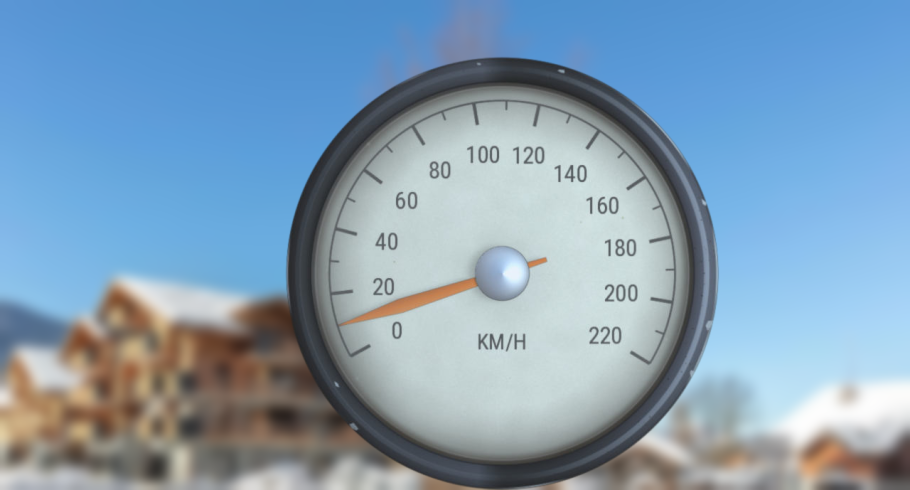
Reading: **10** km/h
